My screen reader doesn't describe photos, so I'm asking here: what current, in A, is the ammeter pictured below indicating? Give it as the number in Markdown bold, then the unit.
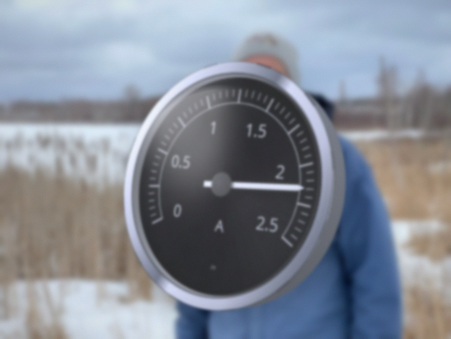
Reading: **2.15** A
